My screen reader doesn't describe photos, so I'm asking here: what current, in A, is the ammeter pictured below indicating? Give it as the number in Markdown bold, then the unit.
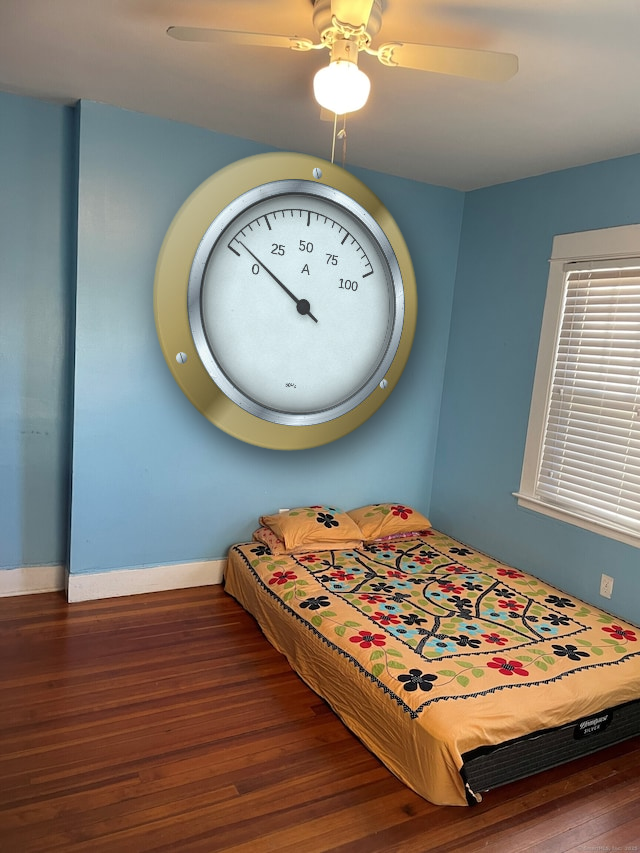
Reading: **5** A
